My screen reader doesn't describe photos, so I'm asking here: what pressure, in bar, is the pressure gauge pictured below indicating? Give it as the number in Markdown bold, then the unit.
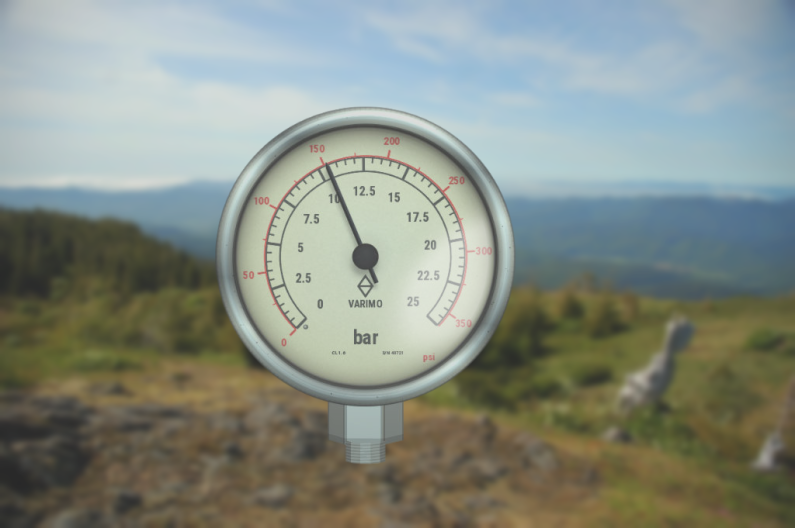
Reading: **10.5** bar
